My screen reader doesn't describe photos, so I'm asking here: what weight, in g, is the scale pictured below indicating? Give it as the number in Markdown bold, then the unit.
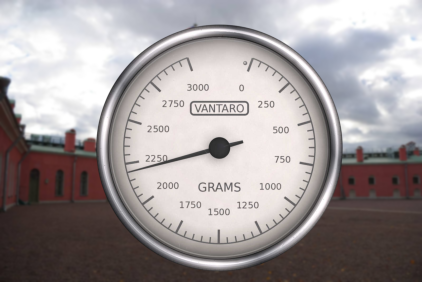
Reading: **2200** g
